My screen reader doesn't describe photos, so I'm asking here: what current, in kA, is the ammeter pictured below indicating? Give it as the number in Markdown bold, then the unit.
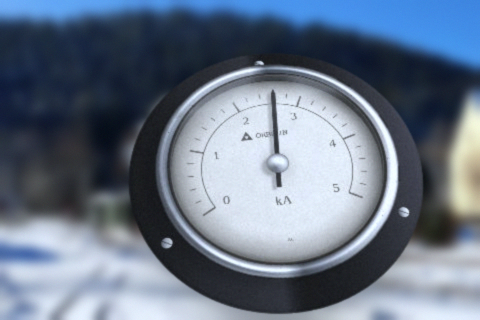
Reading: **2.6** kA
